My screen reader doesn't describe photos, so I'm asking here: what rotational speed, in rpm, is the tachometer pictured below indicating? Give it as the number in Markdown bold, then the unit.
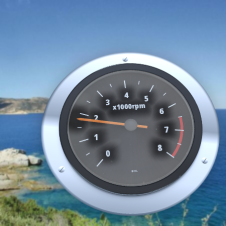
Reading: **1750** rpm
